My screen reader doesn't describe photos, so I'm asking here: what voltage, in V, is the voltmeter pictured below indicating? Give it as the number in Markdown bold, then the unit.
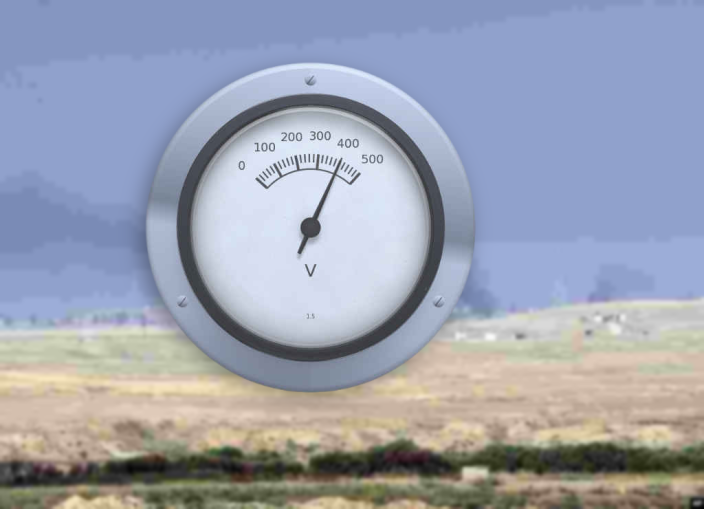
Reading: **400** V
